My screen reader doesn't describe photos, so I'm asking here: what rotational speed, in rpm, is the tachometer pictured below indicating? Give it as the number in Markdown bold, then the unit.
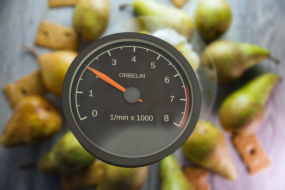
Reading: **2000** rpm
